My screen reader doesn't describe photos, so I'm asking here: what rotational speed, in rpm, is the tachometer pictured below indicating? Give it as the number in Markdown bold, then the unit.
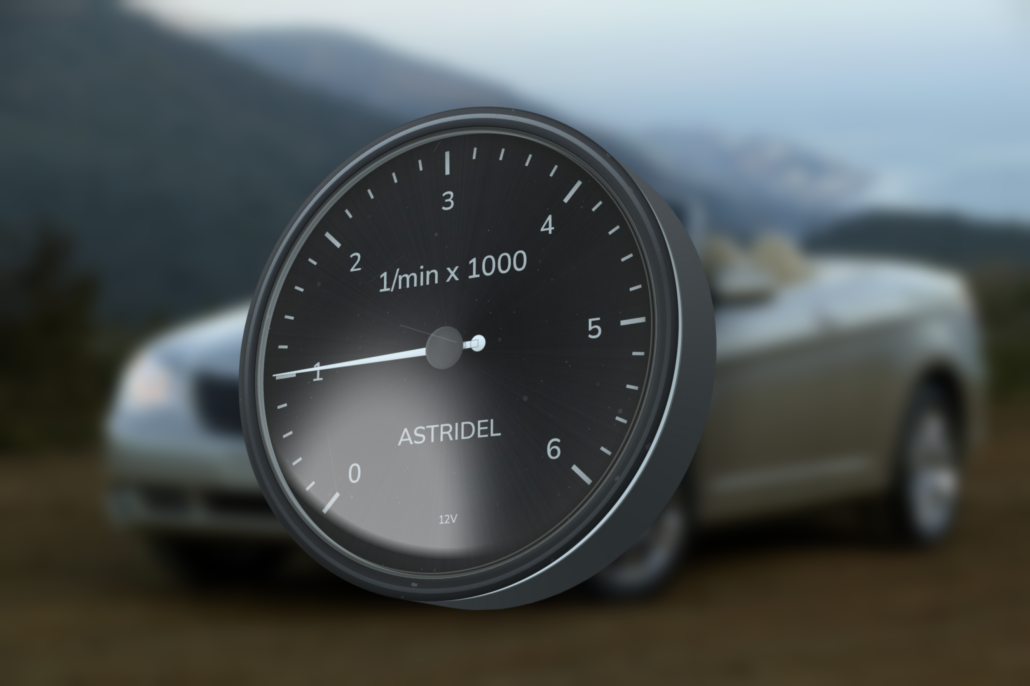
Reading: **1000** rpm
